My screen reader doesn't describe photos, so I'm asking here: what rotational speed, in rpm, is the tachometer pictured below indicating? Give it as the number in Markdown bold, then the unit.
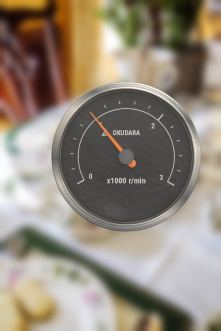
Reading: **1000** rpm
